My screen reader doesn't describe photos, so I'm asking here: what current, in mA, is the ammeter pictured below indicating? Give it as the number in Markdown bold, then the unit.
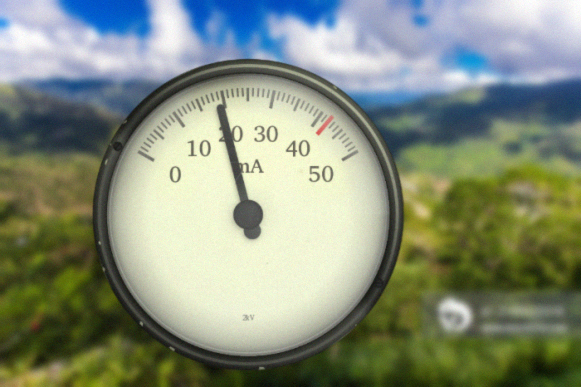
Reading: **19** mA
